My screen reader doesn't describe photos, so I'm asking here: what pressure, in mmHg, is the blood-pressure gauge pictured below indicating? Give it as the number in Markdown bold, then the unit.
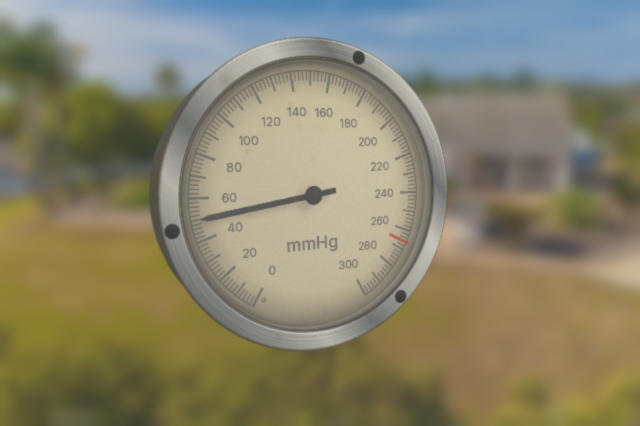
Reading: **50** mmHg
